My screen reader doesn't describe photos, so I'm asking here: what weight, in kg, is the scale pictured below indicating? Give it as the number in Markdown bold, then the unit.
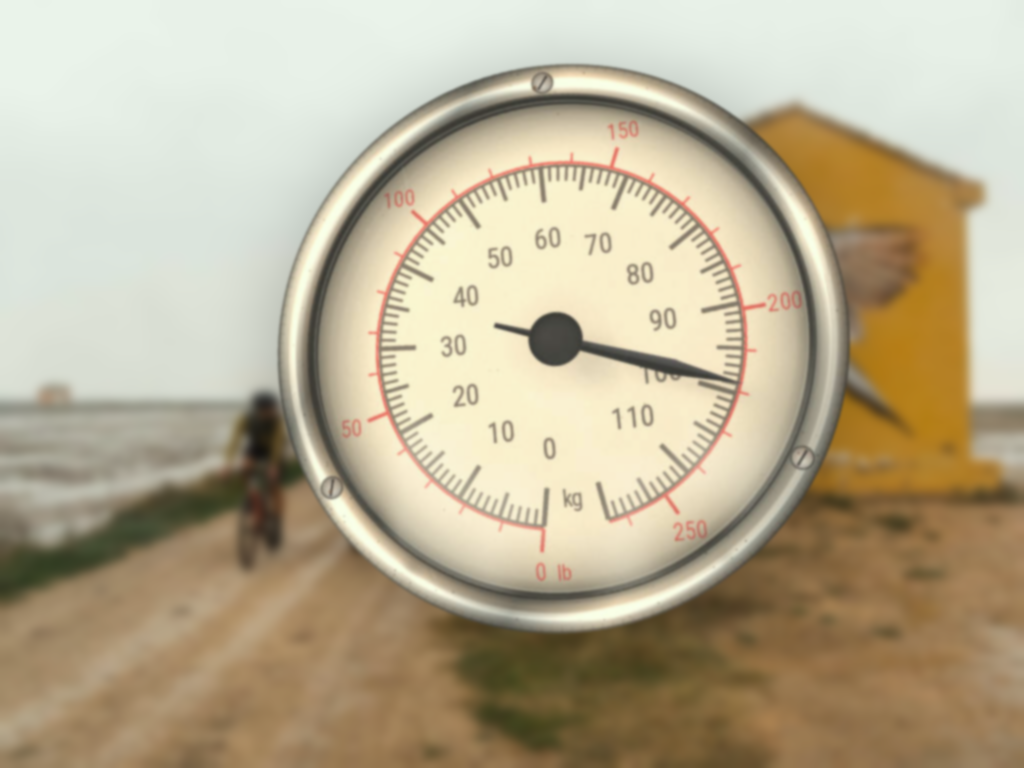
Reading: **99** kg
